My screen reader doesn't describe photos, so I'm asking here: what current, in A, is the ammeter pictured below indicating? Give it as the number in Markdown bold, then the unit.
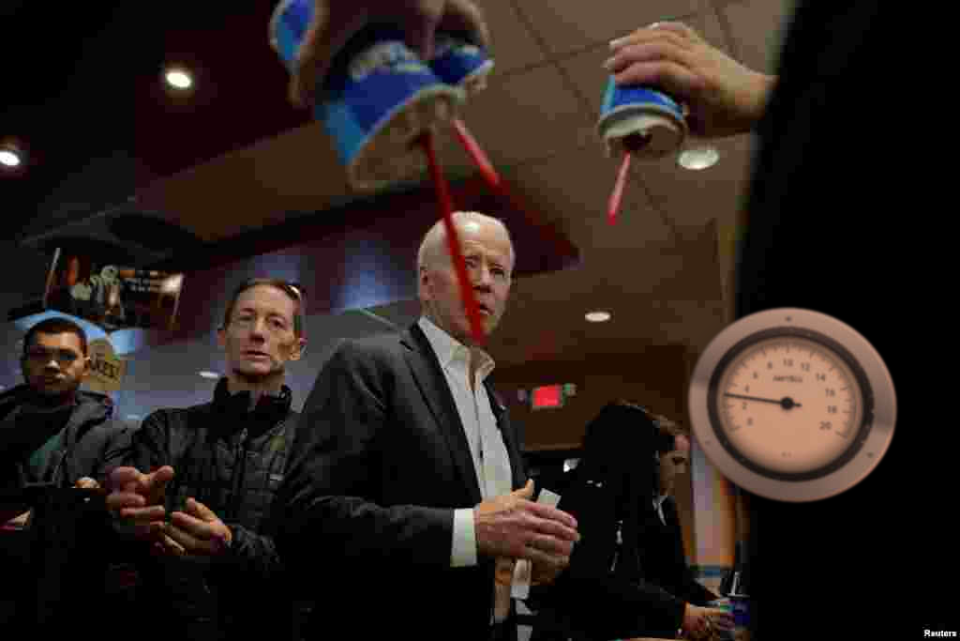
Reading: **3** A
